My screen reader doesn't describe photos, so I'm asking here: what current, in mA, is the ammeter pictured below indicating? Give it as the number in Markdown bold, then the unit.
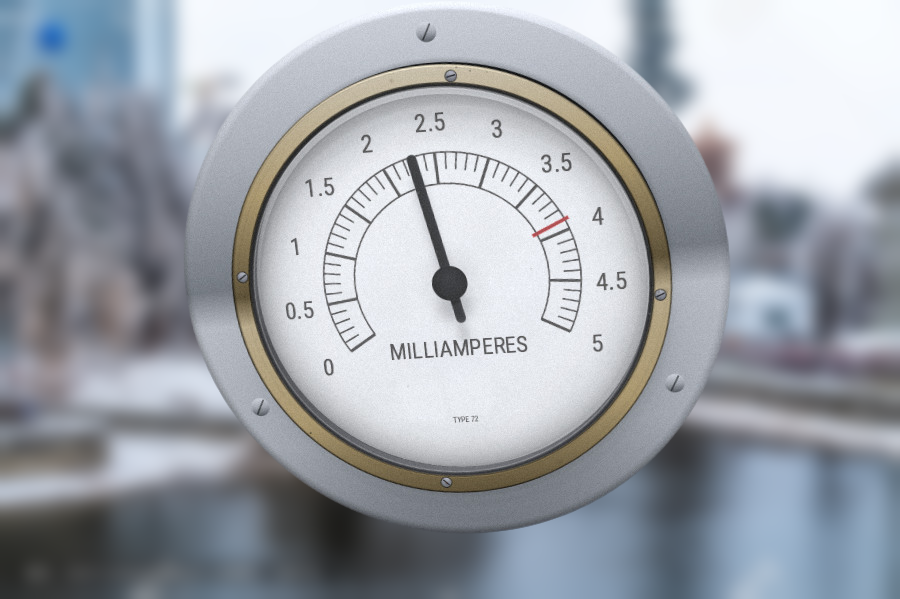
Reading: **2.3** mA
